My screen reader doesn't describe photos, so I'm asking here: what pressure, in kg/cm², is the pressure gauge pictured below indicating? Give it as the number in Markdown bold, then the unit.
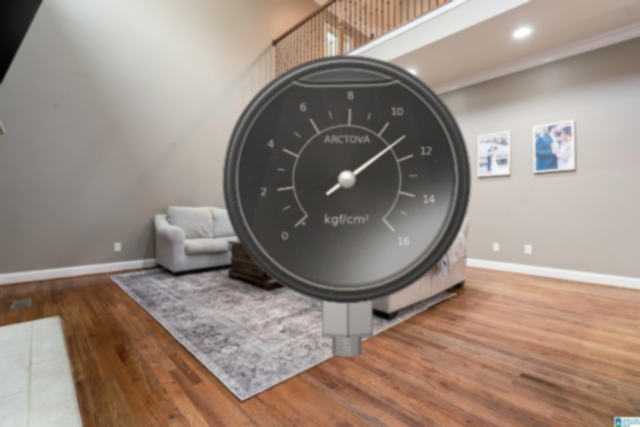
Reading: **11** kg/cm²
